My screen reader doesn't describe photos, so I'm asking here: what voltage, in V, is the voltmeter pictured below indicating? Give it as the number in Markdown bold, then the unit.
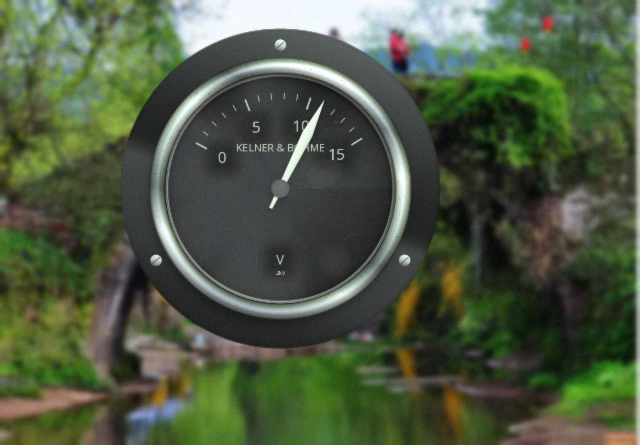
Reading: **11** V
